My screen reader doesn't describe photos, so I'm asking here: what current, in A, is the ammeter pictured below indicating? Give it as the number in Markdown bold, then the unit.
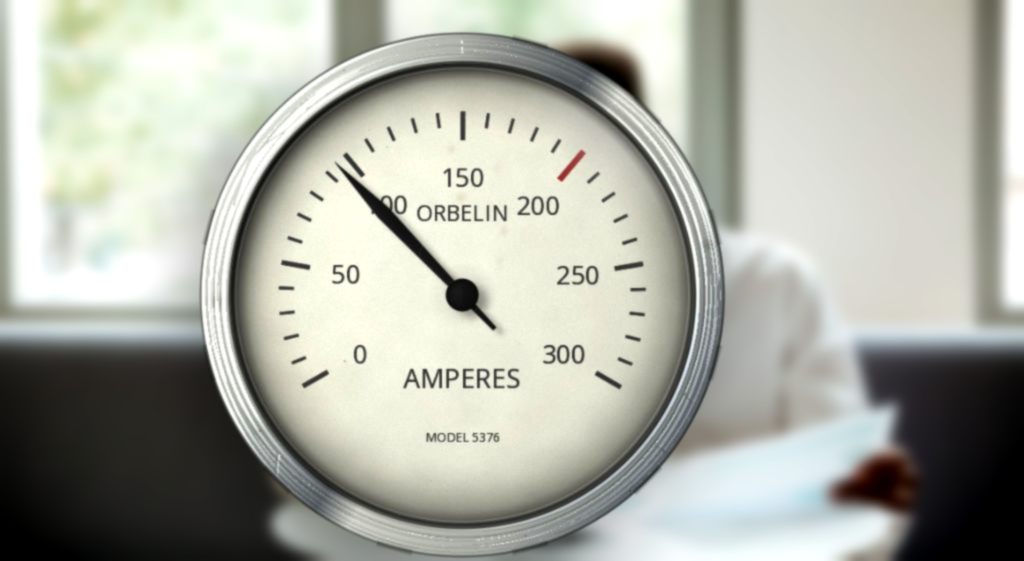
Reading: **95** A
